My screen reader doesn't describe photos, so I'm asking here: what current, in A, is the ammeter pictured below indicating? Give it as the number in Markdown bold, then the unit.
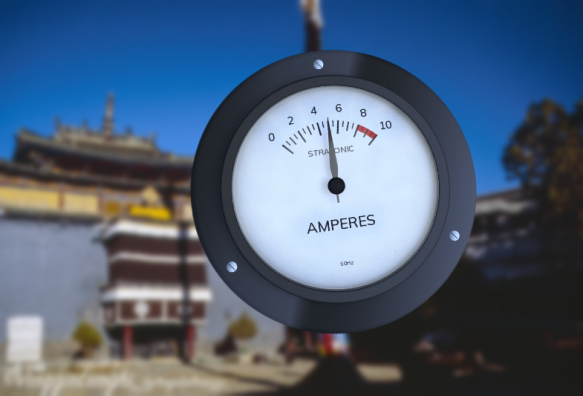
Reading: **5** A
